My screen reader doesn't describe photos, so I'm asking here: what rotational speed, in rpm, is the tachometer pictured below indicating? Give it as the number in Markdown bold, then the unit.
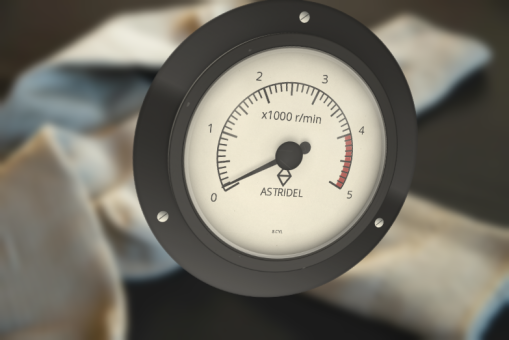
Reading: **100** rpm
